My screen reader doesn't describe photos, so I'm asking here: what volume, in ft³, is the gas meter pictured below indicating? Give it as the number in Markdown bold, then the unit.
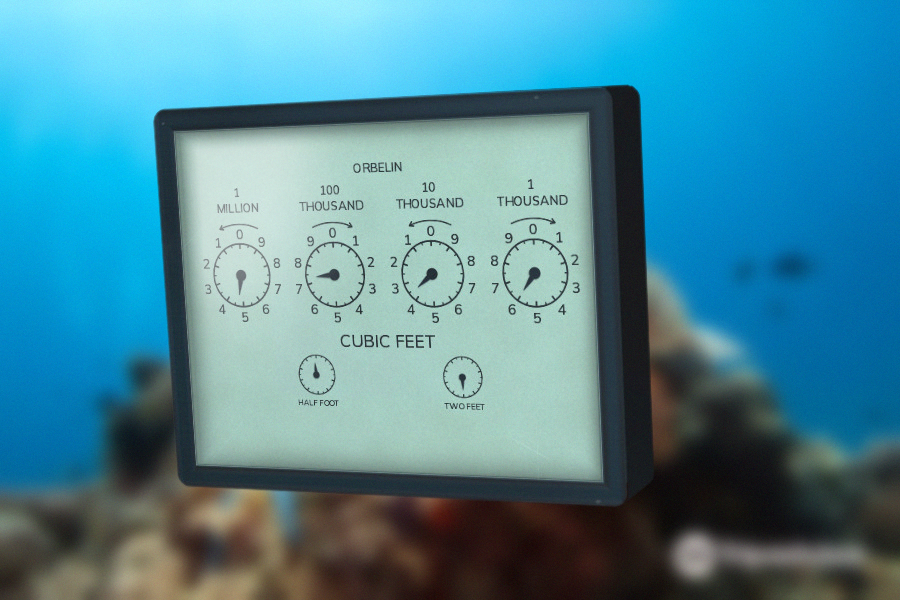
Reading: **473600** ft³
